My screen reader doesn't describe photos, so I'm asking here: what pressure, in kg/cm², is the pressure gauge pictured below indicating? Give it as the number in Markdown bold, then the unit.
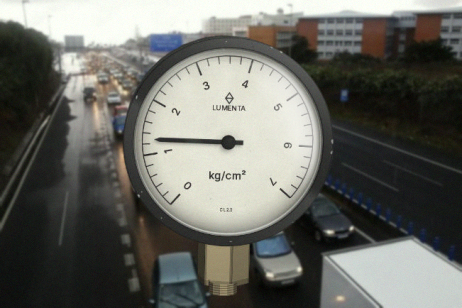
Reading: **1.3** kg/cm²
